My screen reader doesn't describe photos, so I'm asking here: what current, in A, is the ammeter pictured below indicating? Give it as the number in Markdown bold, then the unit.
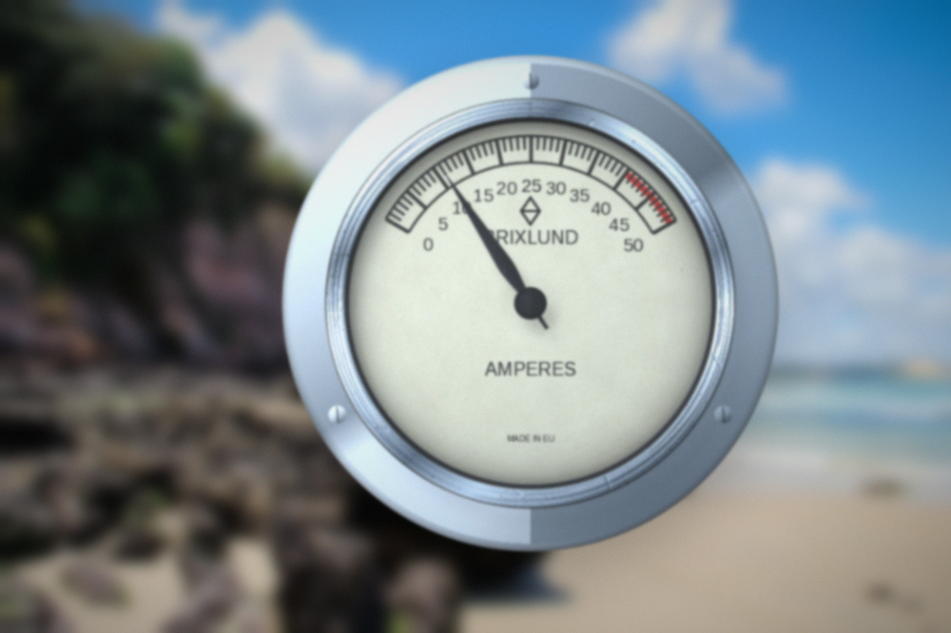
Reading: **11** A
